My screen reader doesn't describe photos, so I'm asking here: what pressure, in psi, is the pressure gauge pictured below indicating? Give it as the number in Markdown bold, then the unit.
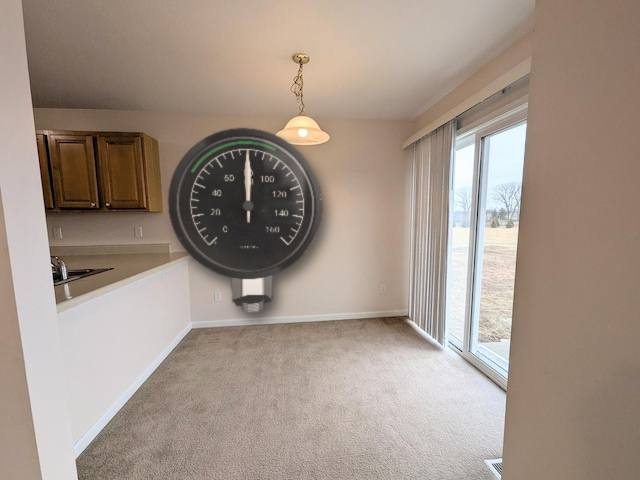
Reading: **80** psi
